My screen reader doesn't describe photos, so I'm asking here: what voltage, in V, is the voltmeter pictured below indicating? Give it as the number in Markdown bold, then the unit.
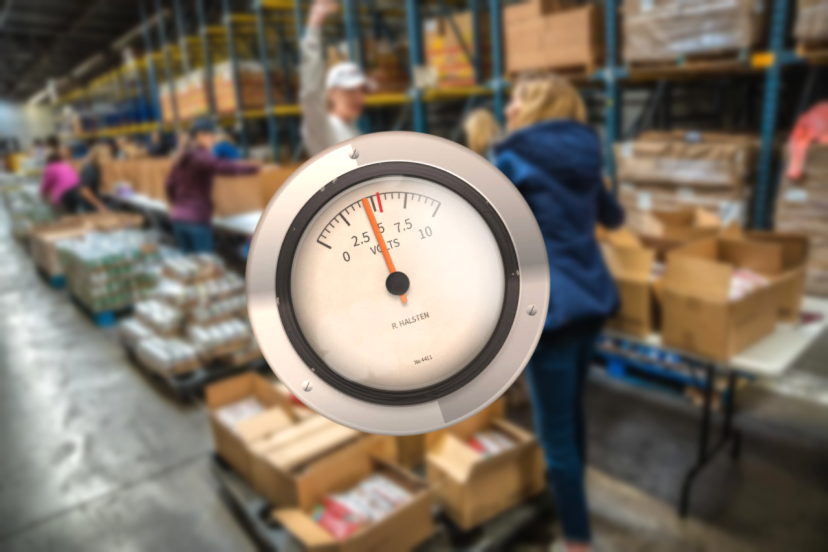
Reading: **4.5** V
